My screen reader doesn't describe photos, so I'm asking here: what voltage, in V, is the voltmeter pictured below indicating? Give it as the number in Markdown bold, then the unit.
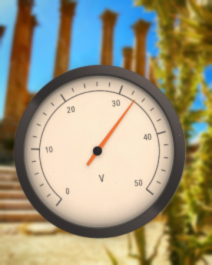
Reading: **33** V
